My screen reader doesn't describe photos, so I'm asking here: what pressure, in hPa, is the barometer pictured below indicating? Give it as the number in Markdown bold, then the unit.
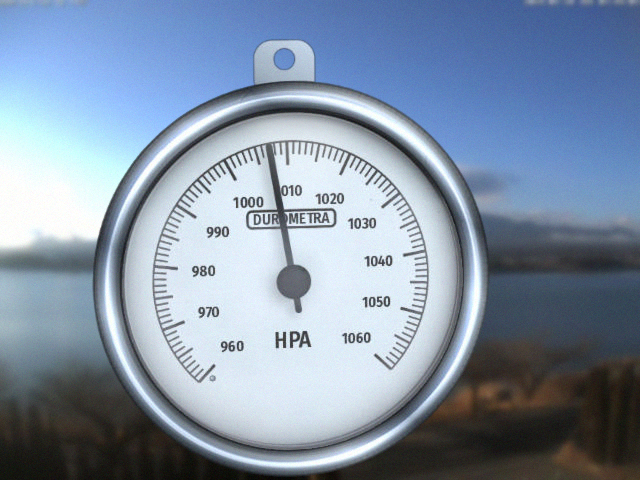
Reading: **1007** hPa
